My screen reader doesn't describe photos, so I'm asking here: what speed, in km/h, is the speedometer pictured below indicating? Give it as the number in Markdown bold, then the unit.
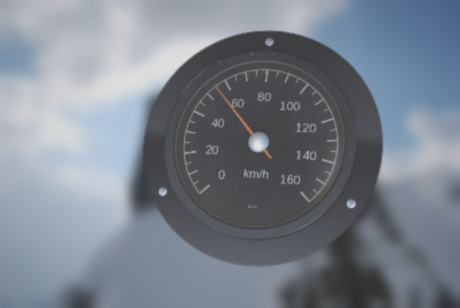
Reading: **55** km/h
